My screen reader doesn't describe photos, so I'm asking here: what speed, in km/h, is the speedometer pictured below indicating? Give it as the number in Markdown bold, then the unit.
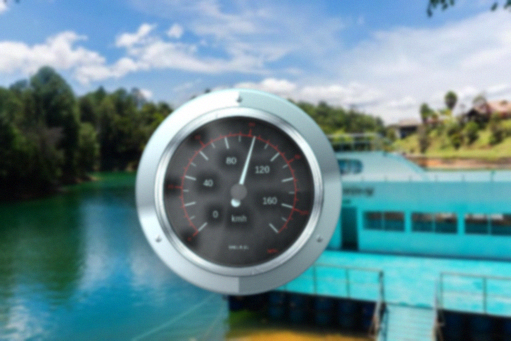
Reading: **100** km/h
